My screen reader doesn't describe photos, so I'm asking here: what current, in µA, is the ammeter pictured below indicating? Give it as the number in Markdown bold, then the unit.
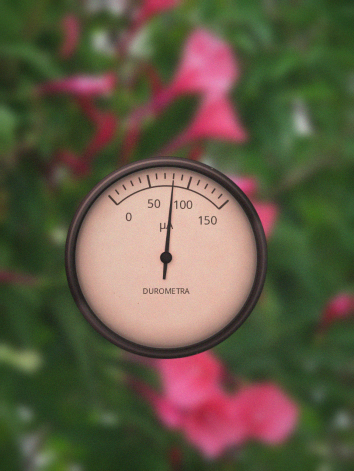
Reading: **80** µA
